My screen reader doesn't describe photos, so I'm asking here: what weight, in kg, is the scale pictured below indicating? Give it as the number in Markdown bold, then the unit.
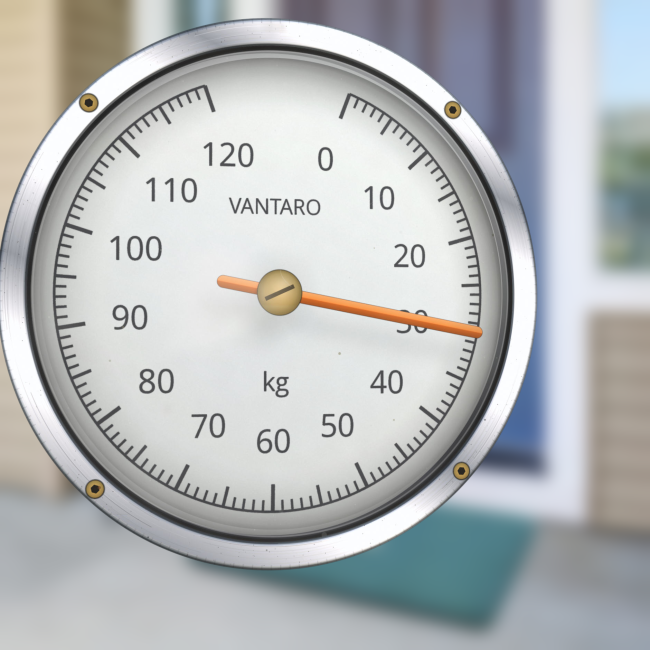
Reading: **30** kg
